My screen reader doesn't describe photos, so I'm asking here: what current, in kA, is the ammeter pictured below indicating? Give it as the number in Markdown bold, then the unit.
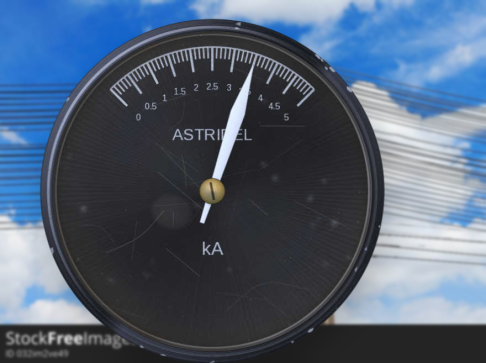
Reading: **3.5** kA
